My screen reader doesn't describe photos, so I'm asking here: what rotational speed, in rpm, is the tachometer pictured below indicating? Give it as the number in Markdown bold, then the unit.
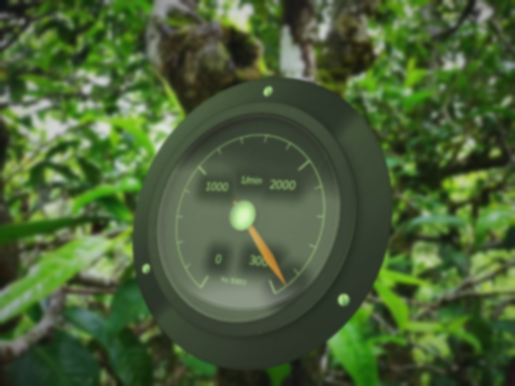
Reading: **2900** rpm
